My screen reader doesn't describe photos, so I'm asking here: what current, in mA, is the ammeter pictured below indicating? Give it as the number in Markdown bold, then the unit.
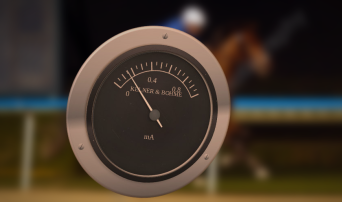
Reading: **0.15** mA
